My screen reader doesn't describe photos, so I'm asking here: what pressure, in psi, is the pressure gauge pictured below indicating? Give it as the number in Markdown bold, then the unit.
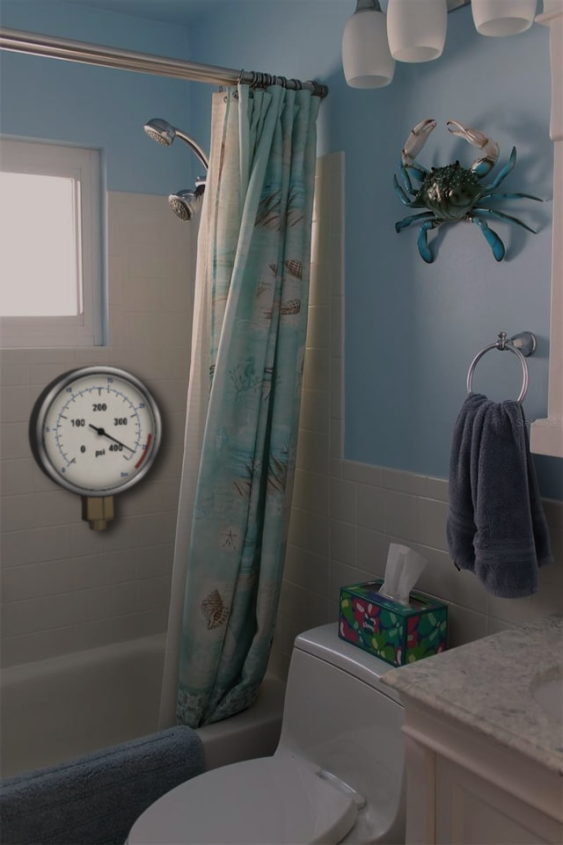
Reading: **380** psi
